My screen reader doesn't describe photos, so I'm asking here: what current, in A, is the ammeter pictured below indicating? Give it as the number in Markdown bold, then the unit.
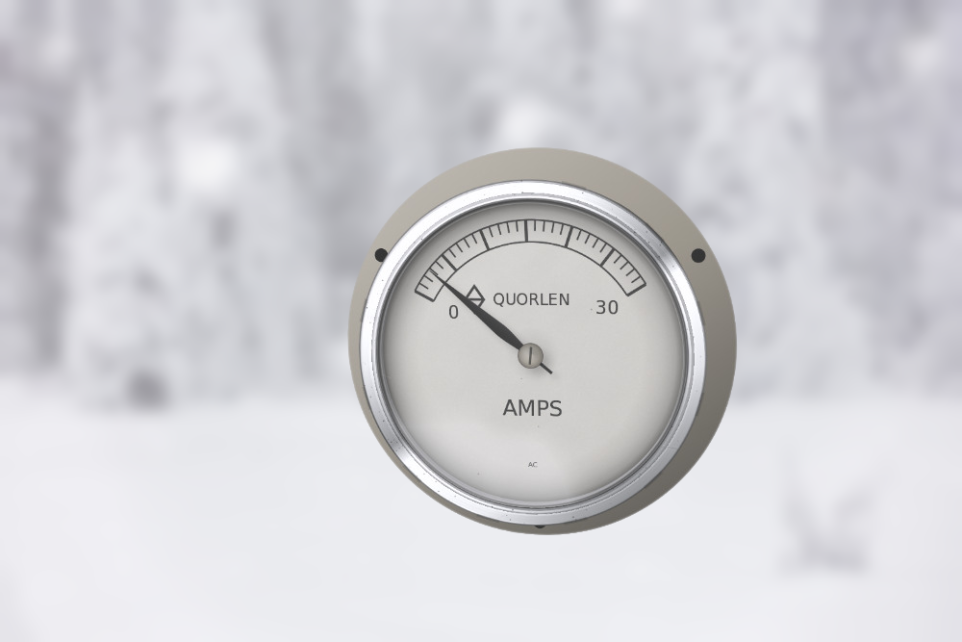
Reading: **3** A
